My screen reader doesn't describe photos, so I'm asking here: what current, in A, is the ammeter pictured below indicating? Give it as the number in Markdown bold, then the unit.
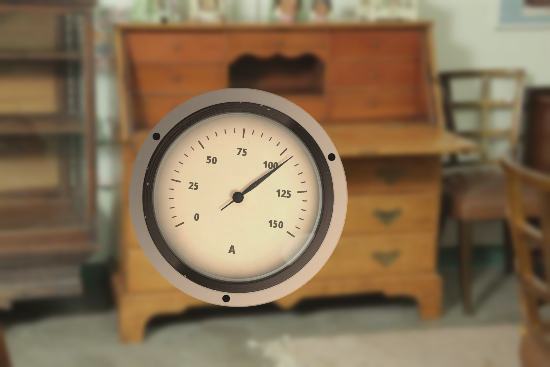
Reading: **105** A
